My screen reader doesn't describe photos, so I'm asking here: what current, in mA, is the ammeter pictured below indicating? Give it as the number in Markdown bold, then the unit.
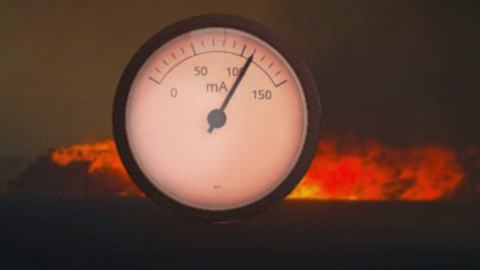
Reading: **110** mA
